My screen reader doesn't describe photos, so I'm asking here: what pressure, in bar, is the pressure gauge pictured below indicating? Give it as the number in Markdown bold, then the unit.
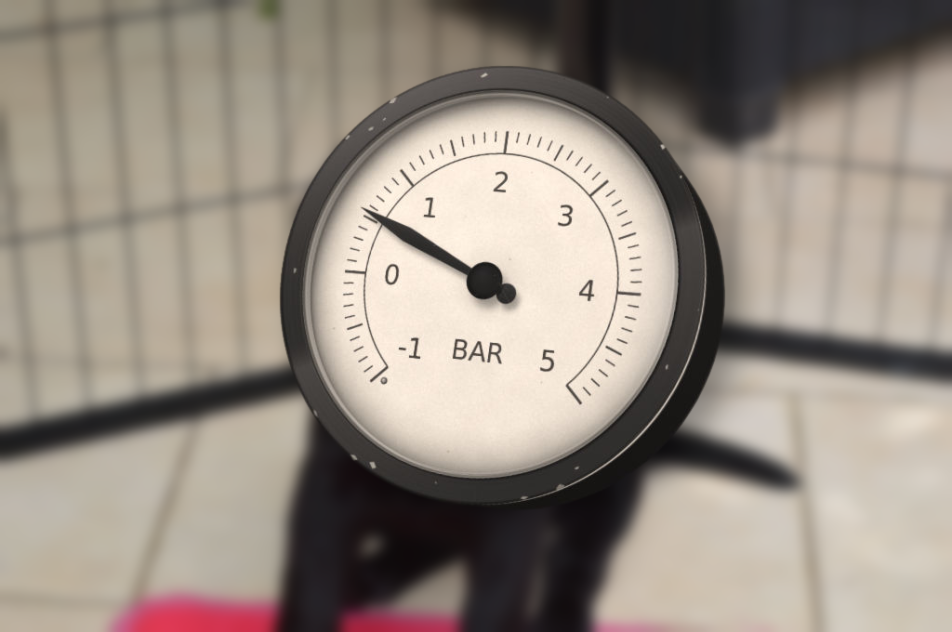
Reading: **0.55** bar
